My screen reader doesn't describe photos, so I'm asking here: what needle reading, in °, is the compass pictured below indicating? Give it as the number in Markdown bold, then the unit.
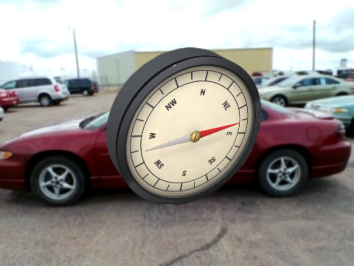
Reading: **75** °
